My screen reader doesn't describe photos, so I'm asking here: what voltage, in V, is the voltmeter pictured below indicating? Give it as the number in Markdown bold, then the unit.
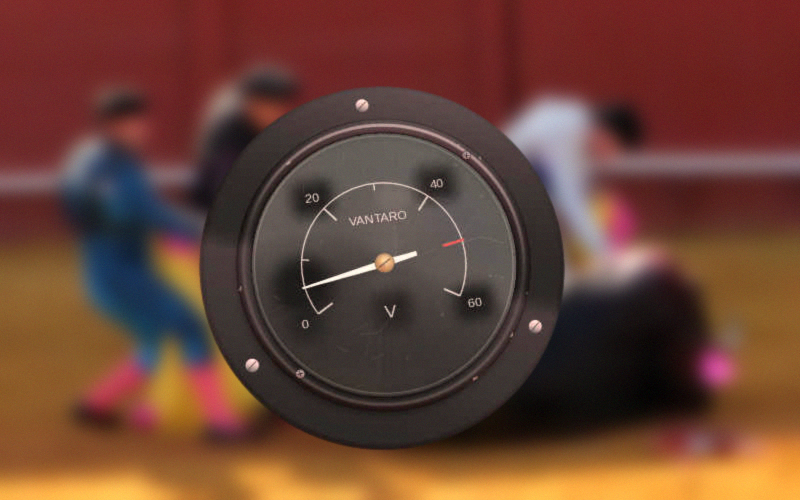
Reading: **5** V
